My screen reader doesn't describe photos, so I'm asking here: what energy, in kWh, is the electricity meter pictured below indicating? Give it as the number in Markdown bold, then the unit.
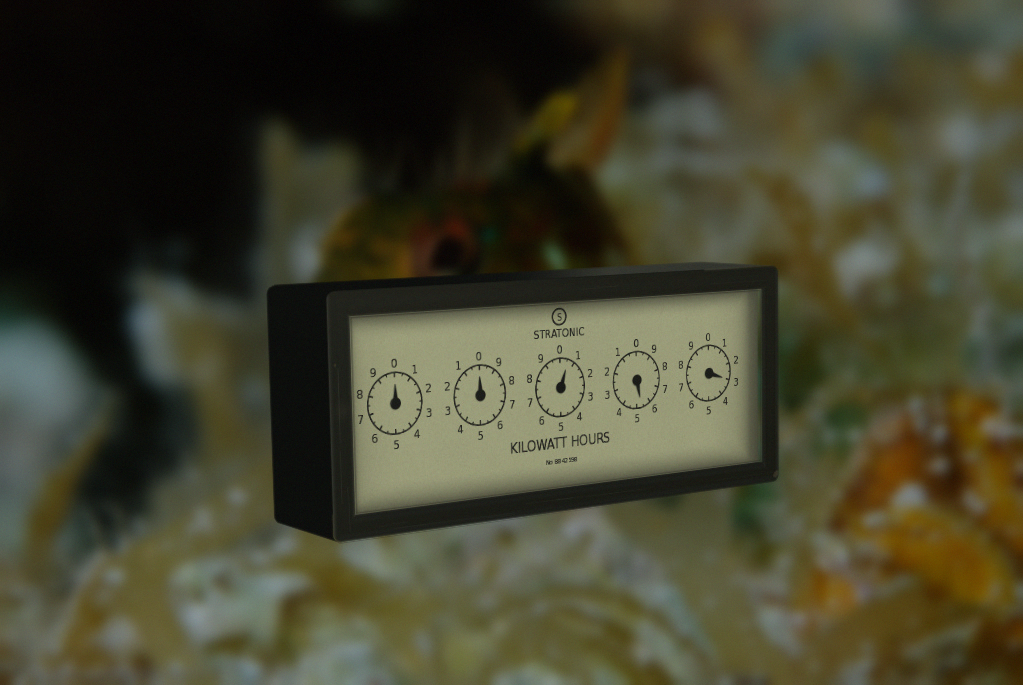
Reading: **53** kWh
